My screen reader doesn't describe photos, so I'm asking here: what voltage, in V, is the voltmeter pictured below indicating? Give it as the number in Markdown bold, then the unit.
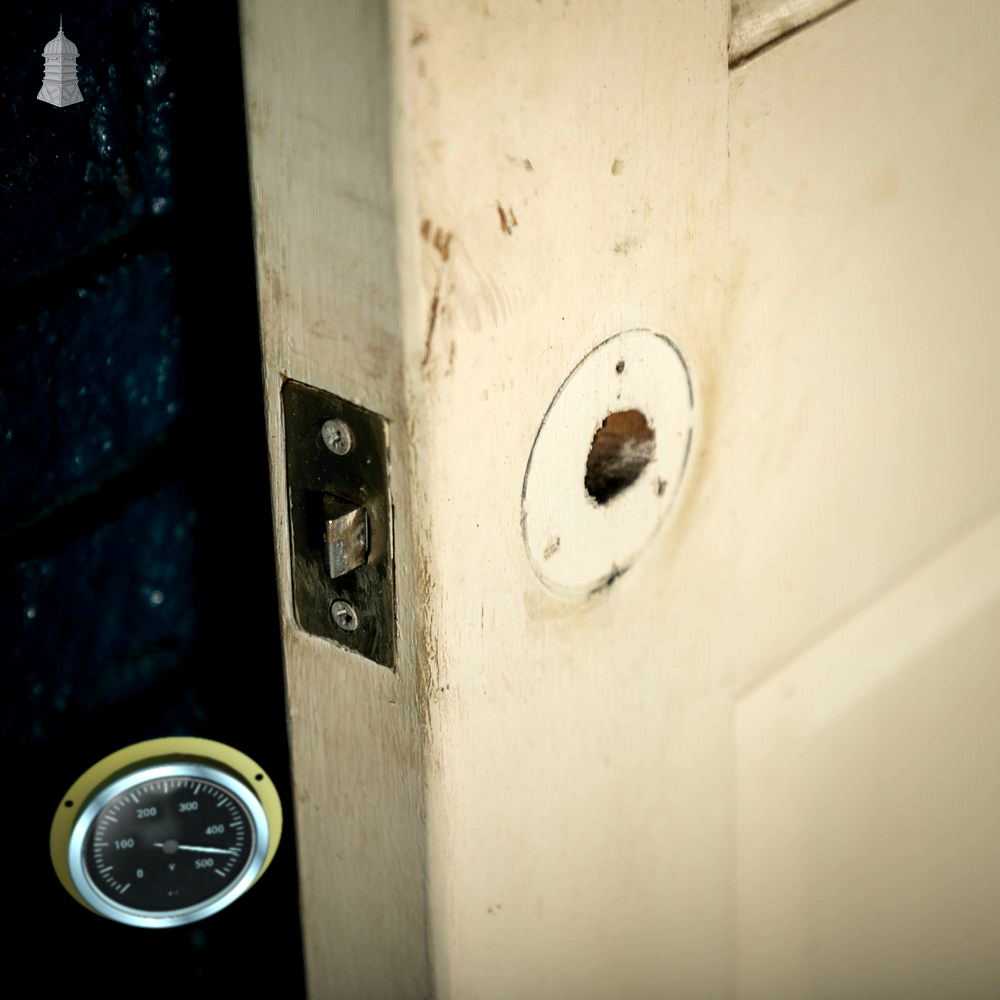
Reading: **450** V
